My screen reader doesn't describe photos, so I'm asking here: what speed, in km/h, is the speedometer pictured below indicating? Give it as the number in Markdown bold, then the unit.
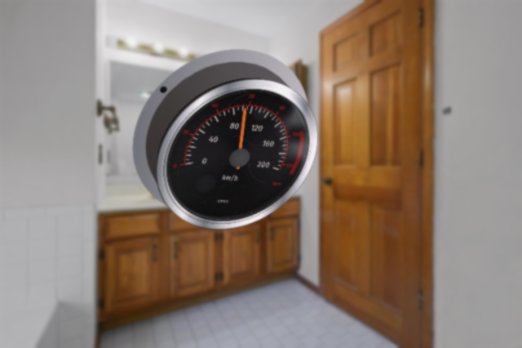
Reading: **90** km/h
